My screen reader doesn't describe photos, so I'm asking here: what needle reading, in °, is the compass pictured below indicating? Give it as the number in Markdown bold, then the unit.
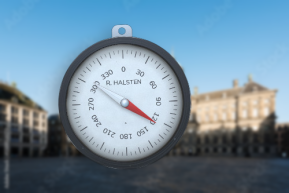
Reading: **125** °
